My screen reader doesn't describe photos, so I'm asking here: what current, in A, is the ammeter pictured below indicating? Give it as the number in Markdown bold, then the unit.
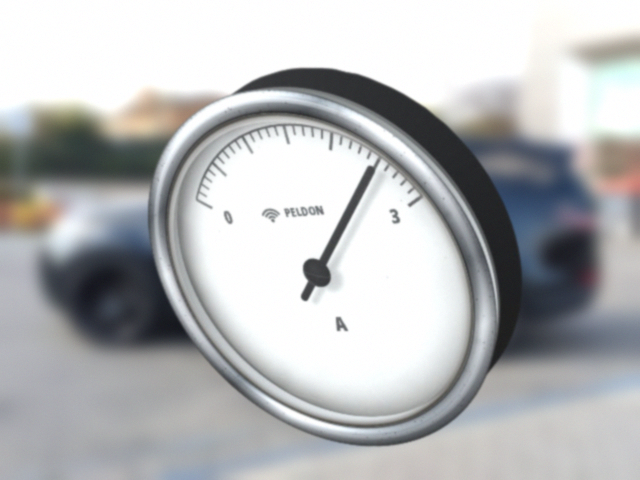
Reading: **2.5** A
